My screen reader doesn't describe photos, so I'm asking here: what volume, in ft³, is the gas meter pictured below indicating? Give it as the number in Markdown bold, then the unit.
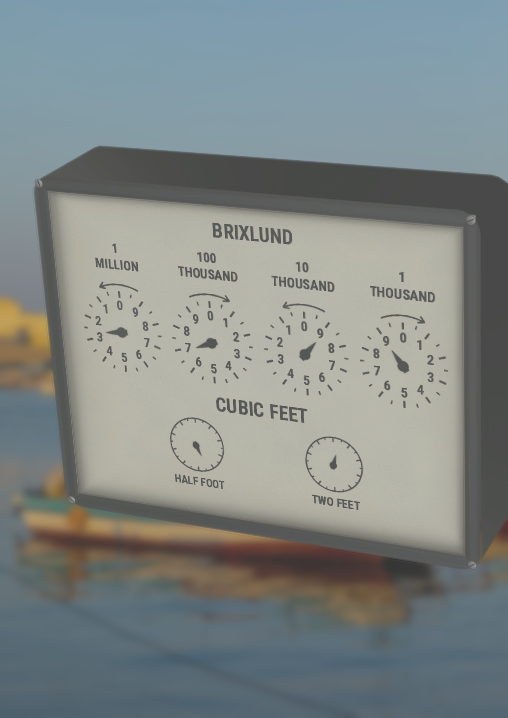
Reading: **268900** ft³
